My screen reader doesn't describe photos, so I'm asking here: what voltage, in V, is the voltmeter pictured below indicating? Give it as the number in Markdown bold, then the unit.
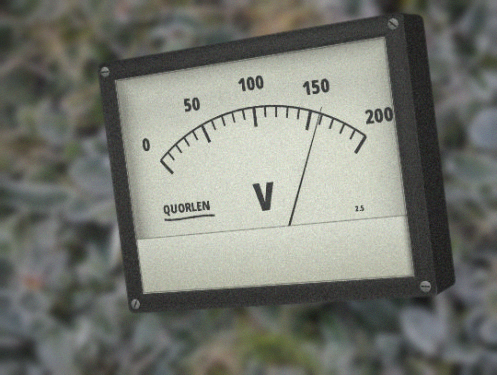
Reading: **160** V
